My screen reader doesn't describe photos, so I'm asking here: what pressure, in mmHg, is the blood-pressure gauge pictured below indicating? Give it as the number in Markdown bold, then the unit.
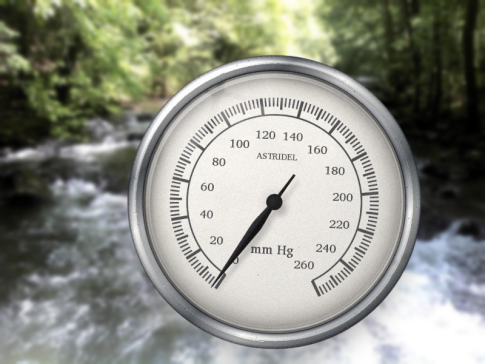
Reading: **2** mmHg
